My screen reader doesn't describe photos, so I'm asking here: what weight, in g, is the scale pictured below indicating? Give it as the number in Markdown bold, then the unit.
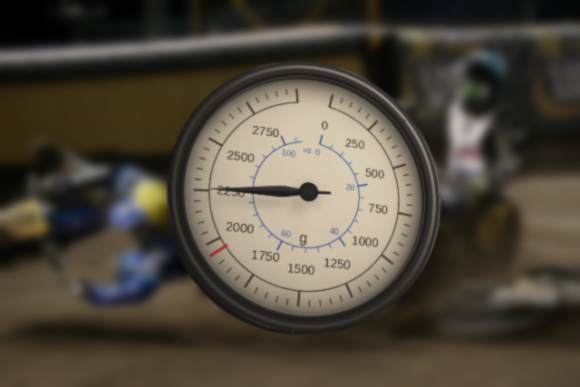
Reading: **2250** g
